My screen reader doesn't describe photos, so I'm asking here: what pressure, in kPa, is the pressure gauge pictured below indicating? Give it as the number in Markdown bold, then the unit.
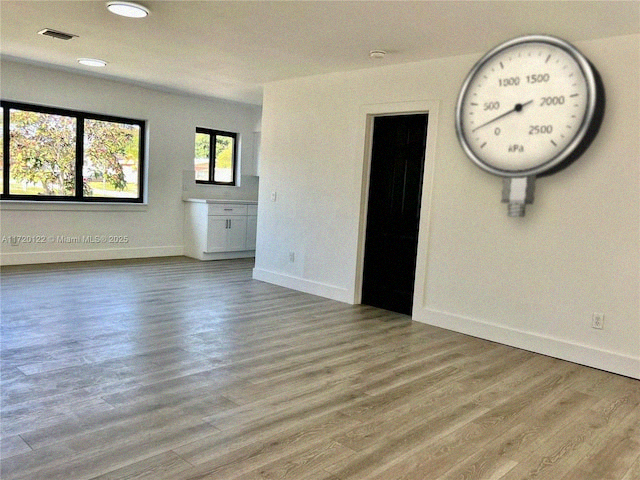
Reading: **200** kPa
